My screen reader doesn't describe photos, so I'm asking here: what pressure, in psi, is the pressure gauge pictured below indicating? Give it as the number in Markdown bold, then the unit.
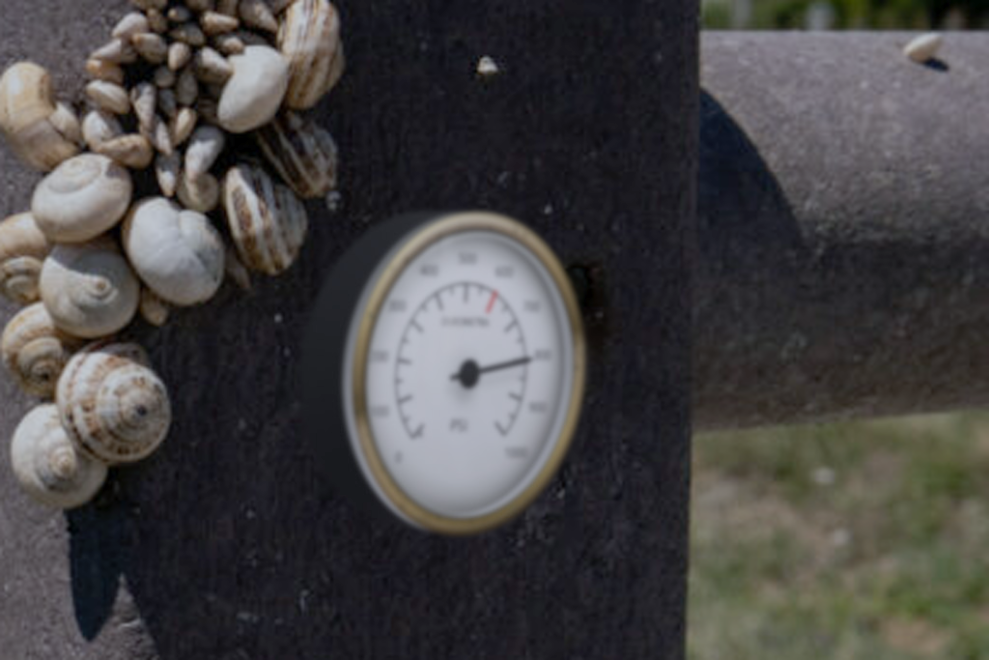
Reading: **800** psi
